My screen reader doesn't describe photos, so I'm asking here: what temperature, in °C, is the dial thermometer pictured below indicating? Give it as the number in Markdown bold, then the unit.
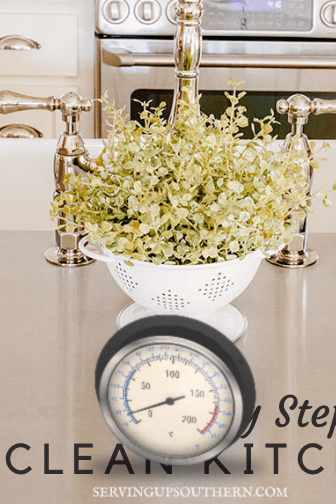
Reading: **12.5** °C
